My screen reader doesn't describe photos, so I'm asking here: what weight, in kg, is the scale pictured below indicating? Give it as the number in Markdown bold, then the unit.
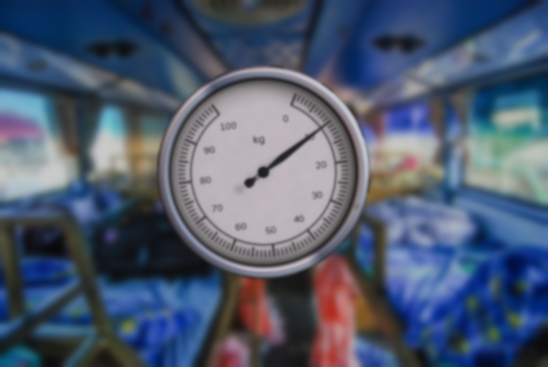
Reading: **10** kg
